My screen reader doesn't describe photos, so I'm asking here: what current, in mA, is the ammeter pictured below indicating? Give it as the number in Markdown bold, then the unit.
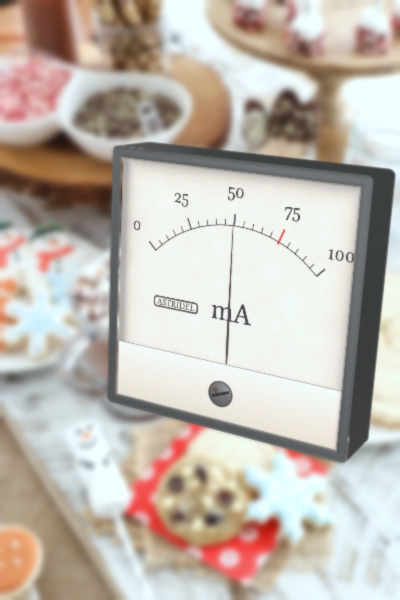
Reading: **50** mA
